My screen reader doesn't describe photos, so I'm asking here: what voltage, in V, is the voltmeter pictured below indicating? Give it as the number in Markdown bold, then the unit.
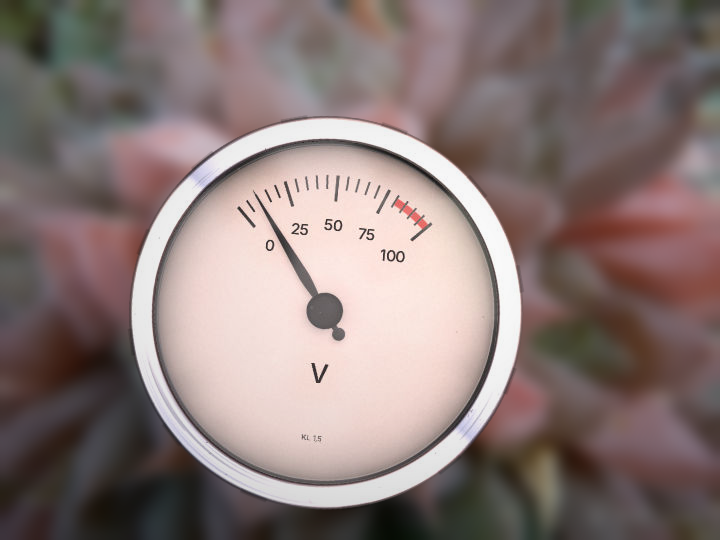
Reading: **10** V
